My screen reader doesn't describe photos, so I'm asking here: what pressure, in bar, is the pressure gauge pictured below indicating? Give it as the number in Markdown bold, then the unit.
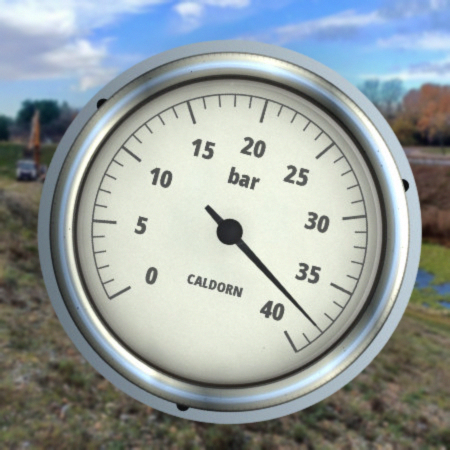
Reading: **38** bar
